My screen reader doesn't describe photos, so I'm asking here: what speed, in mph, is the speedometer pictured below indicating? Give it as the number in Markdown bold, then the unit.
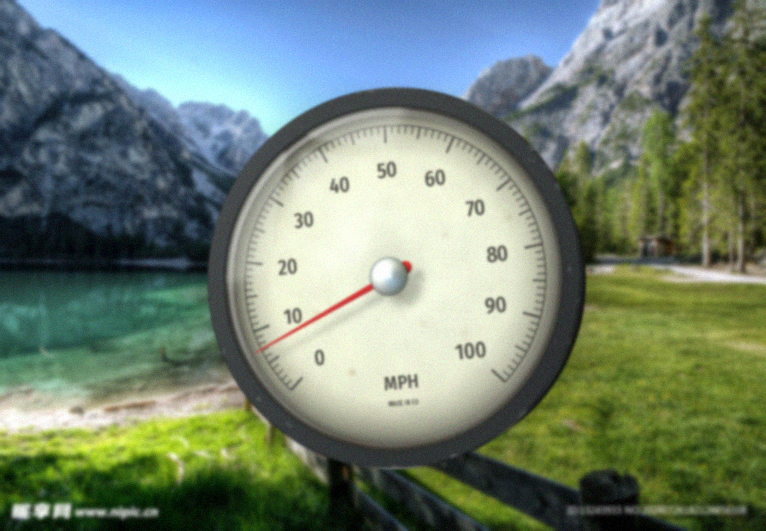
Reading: **7** mph
